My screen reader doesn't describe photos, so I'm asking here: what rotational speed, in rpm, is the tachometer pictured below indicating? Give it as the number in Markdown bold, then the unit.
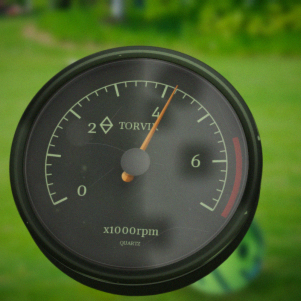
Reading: **4200** rpm
